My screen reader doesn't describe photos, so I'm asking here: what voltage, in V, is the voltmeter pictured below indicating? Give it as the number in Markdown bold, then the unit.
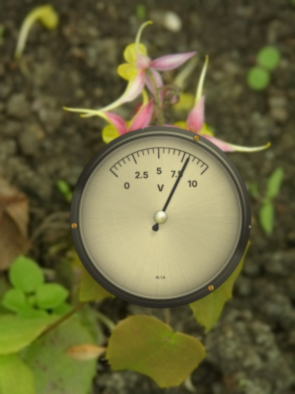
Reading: **8** V
